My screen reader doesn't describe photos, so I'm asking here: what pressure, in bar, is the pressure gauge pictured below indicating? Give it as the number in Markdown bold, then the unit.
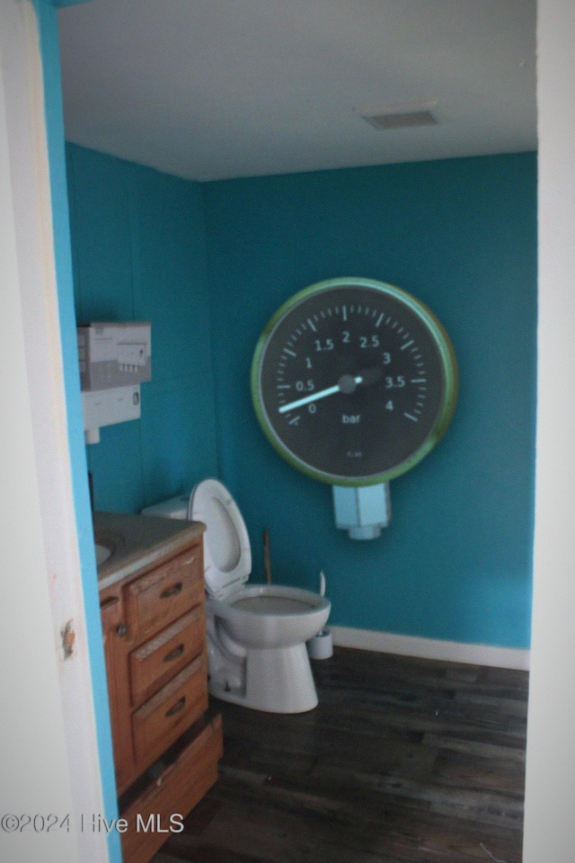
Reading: **0.2** bar
